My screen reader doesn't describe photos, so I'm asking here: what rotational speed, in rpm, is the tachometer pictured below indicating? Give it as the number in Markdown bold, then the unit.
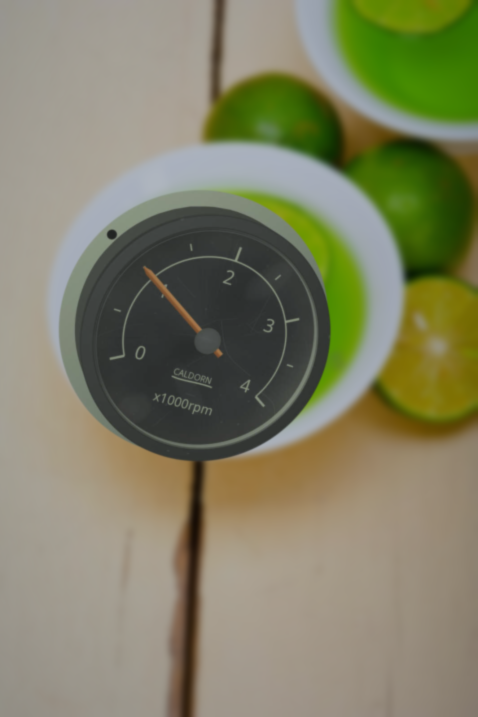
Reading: **1000** rpm
